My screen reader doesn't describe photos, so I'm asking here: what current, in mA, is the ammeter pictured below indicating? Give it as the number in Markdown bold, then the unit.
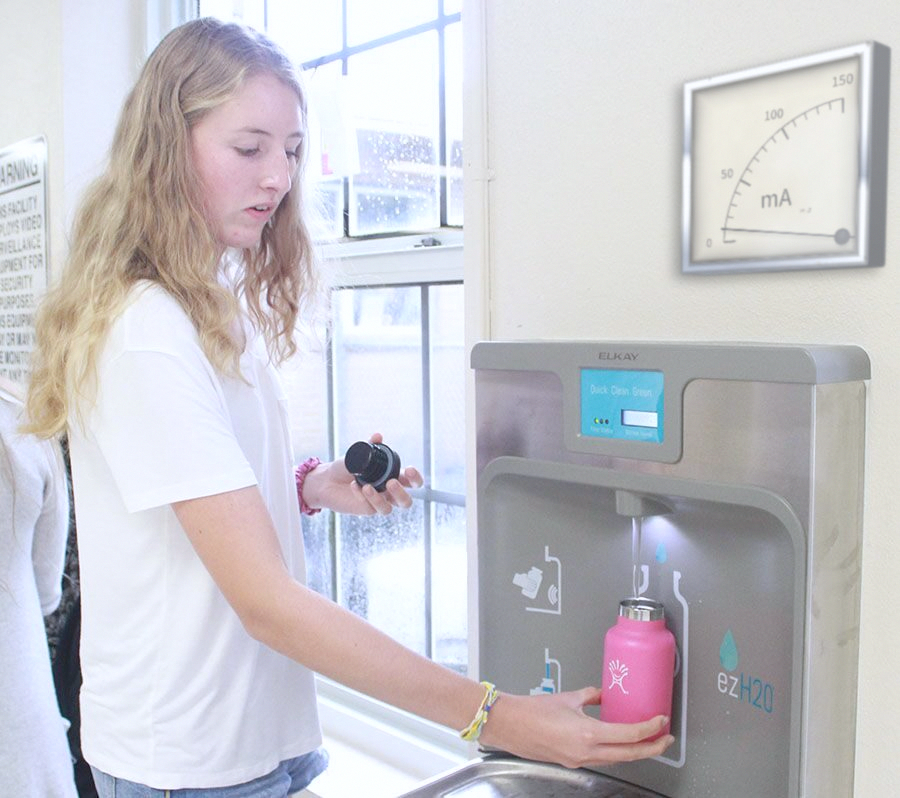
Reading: **10** mA
